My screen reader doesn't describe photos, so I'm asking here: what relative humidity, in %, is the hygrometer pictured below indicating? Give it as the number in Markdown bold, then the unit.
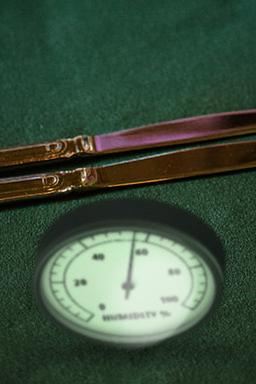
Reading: **56** %
